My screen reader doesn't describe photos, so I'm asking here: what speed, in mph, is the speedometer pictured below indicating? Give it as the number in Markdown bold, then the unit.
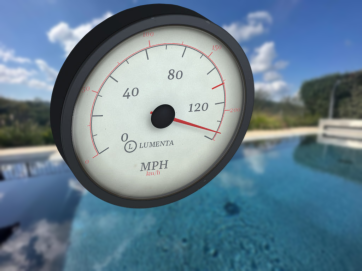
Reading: **135** mph
